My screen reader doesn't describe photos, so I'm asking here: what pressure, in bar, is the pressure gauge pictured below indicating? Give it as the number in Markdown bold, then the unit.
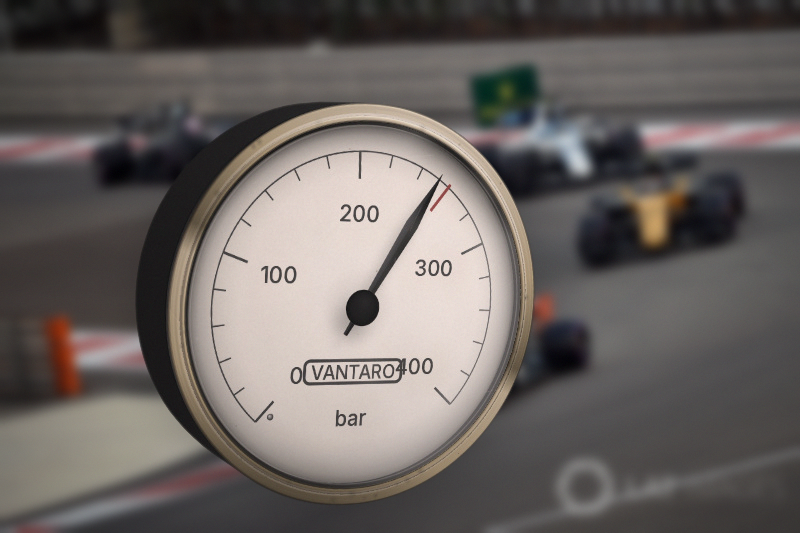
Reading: **250** bar
